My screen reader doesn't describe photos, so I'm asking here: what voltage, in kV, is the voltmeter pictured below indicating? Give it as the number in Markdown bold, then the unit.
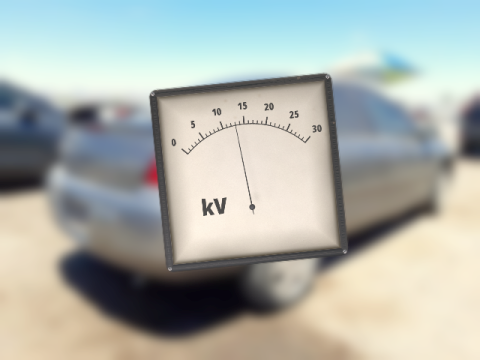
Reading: **13** kV
